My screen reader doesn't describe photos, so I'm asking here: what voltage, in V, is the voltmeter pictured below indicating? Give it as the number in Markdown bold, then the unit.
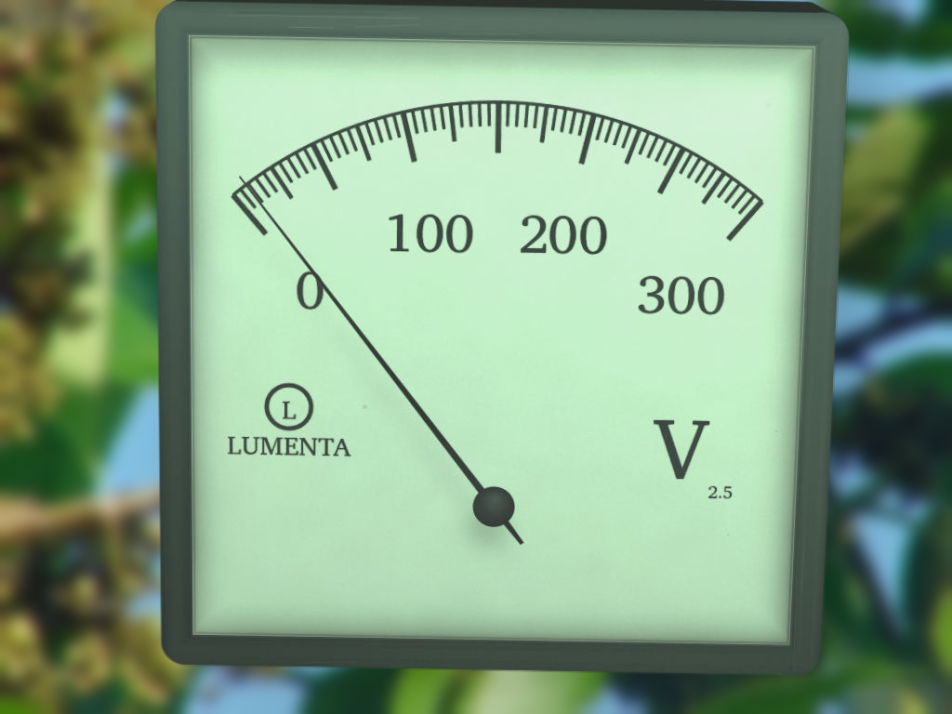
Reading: **10** V
